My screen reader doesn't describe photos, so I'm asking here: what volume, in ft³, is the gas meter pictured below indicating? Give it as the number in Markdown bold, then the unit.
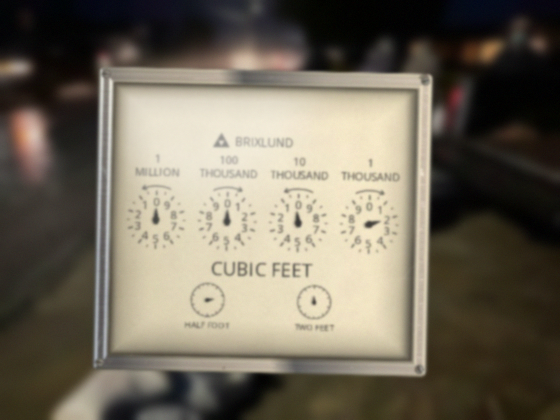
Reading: **200** ft³
